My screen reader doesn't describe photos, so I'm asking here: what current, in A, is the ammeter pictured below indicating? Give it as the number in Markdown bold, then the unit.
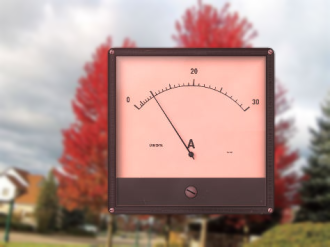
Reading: **10** A
